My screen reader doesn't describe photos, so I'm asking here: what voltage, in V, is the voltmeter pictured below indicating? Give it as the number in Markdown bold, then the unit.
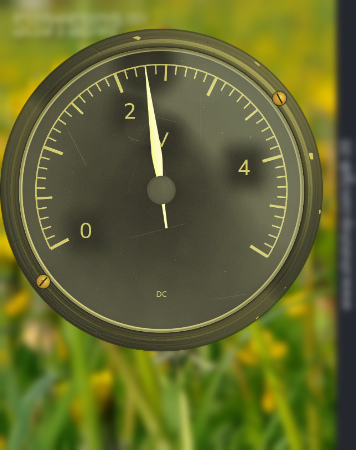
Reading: **2.3** V
